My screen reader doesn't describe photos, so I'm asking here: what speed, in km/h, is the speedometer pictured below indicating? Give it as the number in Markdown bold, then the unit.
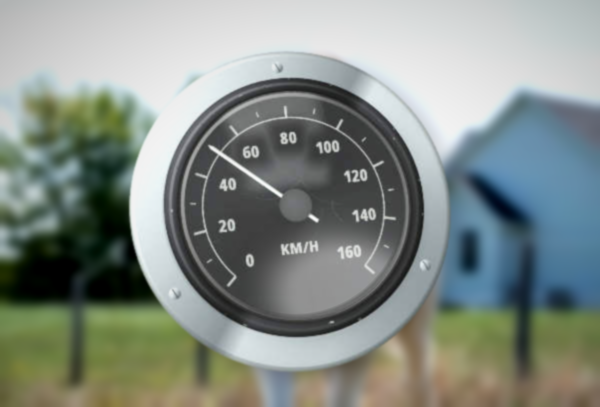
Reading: **50** km/h
